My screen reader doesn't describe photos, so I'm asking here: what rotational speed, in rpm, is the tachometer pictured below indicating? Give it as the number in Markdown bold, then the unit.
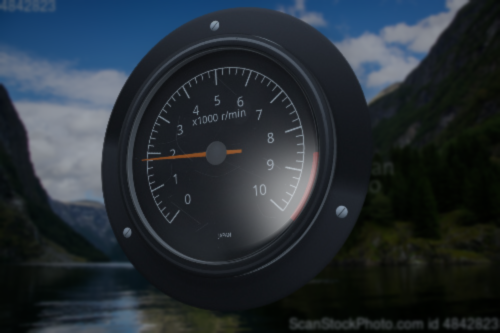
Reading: **1800** rpm
